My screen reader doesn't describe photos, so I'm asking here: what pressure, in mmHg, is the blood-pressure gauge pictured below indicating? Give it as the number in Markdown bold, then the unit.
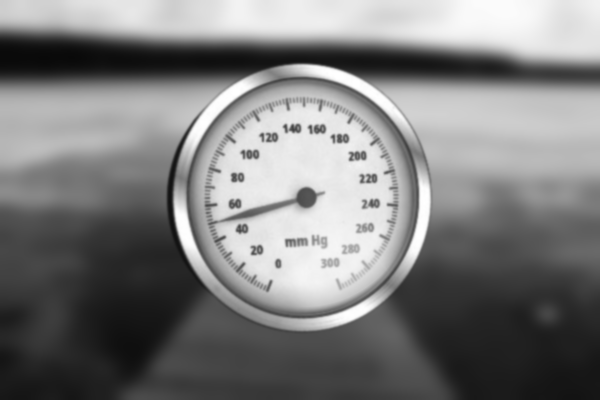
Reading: **50** mmHg
